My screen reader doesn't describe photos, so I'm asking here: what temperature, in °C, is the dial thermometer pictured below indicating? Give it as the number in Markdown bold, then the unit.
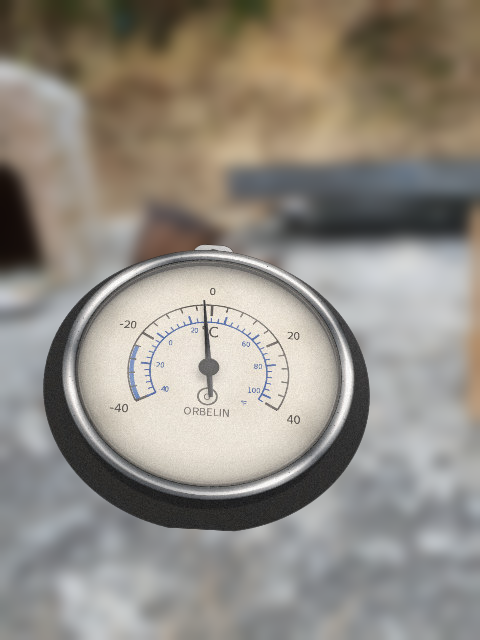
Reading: **-2** °C
